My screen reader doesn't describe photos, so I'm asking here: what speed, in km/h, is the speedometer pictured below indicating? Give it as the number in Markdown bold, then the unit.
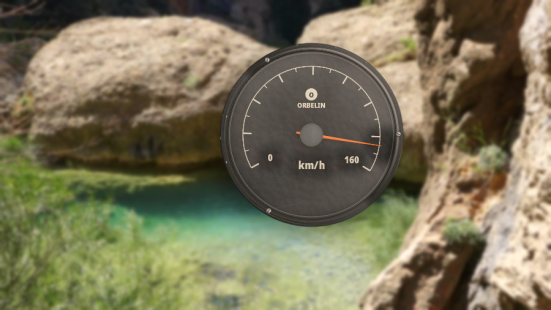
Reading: **145** km/h
